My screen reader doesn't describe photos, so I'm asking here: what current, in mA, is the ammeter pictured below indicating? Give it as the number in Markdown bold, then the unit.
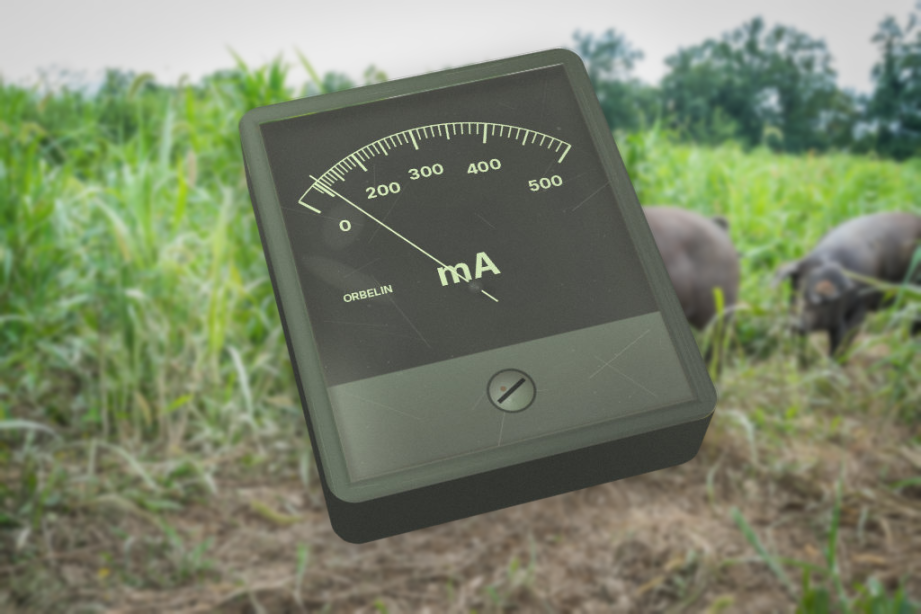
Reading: **100** mA
